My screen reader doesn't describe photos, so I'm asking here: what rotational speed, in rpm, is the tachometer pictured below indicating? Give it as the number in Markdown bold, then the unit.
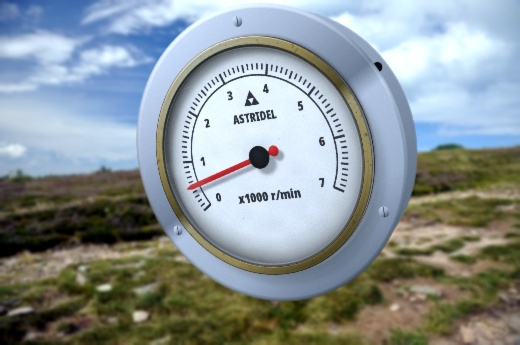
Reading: **500** rpm
